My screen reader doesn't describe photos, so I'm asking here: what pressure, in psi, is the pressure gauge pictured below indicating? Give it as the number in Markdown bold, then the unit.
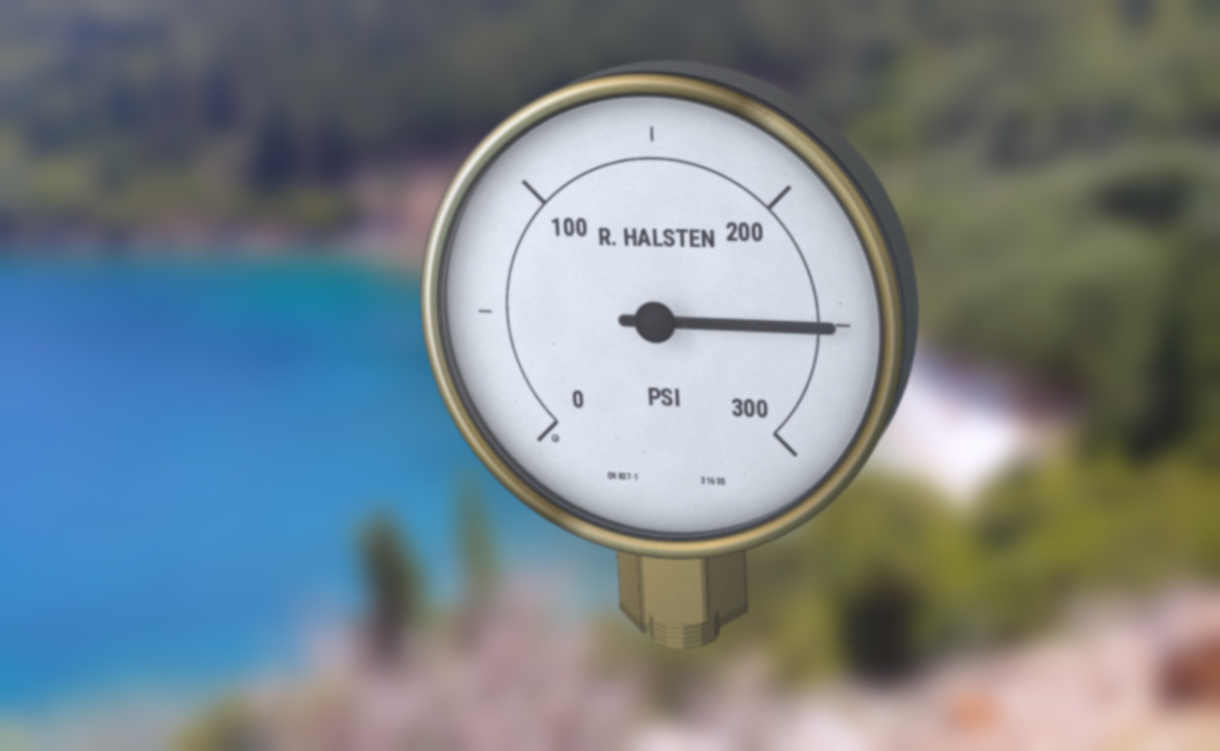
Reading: **250** psi
